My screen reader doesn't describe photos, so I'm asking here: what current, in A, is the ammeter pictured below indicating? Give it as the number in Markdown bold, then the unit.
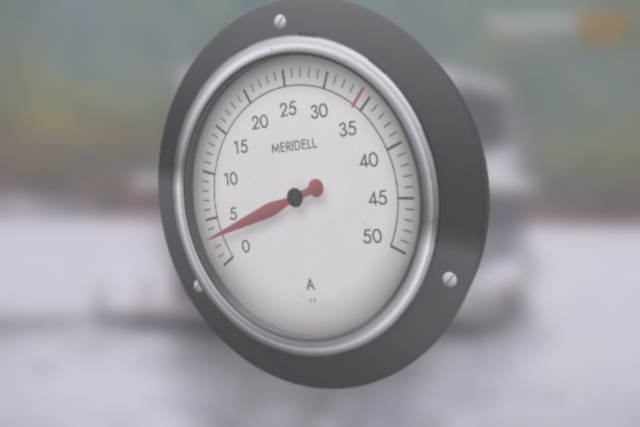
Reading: **3** A
